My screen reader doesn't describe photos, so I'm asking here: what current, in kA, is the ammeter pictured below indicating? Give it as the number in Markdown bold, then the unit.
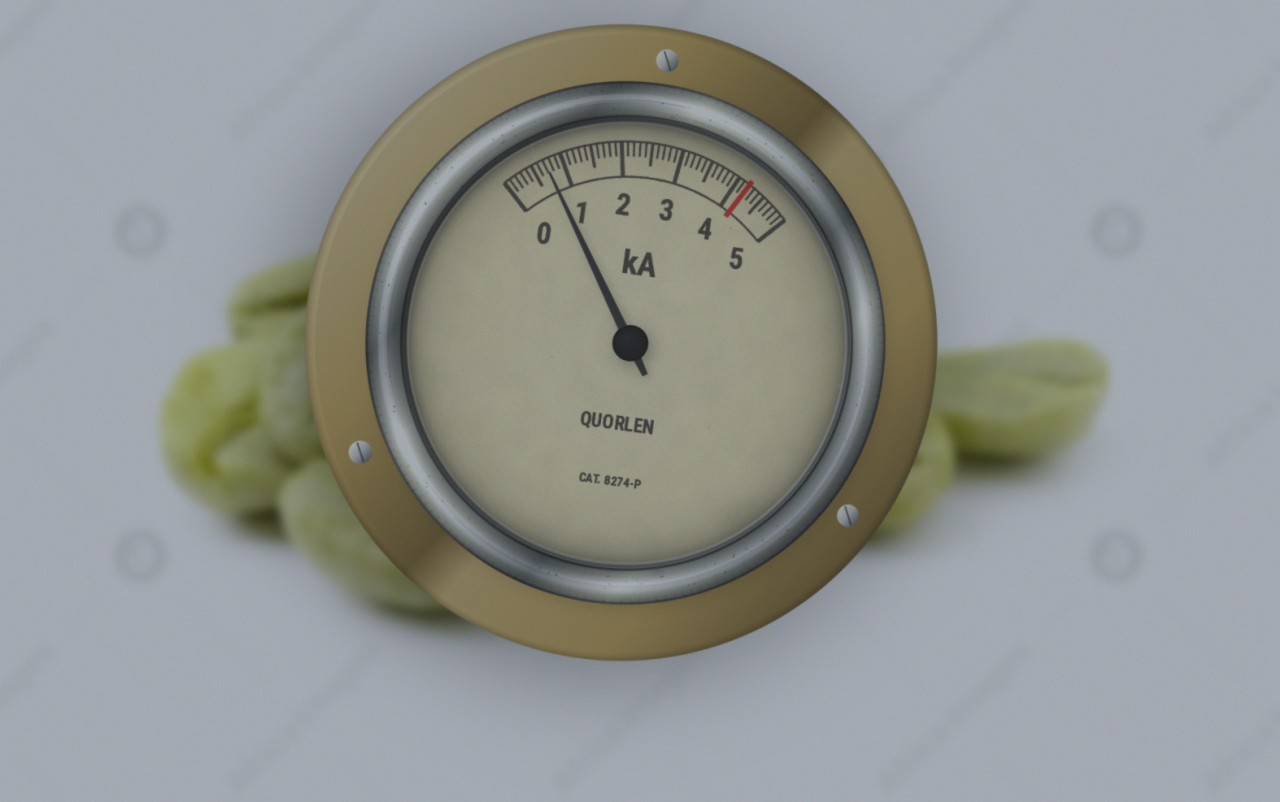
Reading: **0.7** kA
